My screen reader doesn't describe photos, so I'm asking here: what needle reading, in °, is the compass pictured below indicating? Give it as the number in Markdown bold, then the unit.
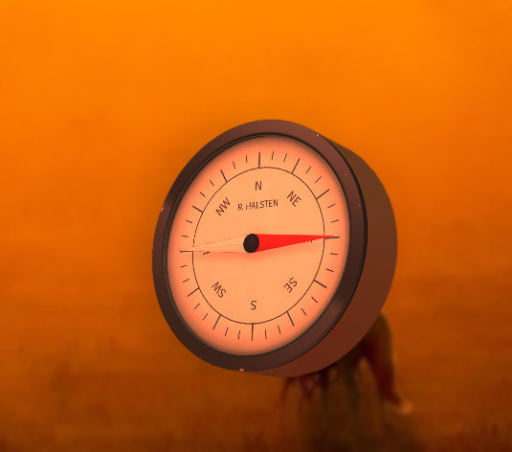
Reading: **90** °
